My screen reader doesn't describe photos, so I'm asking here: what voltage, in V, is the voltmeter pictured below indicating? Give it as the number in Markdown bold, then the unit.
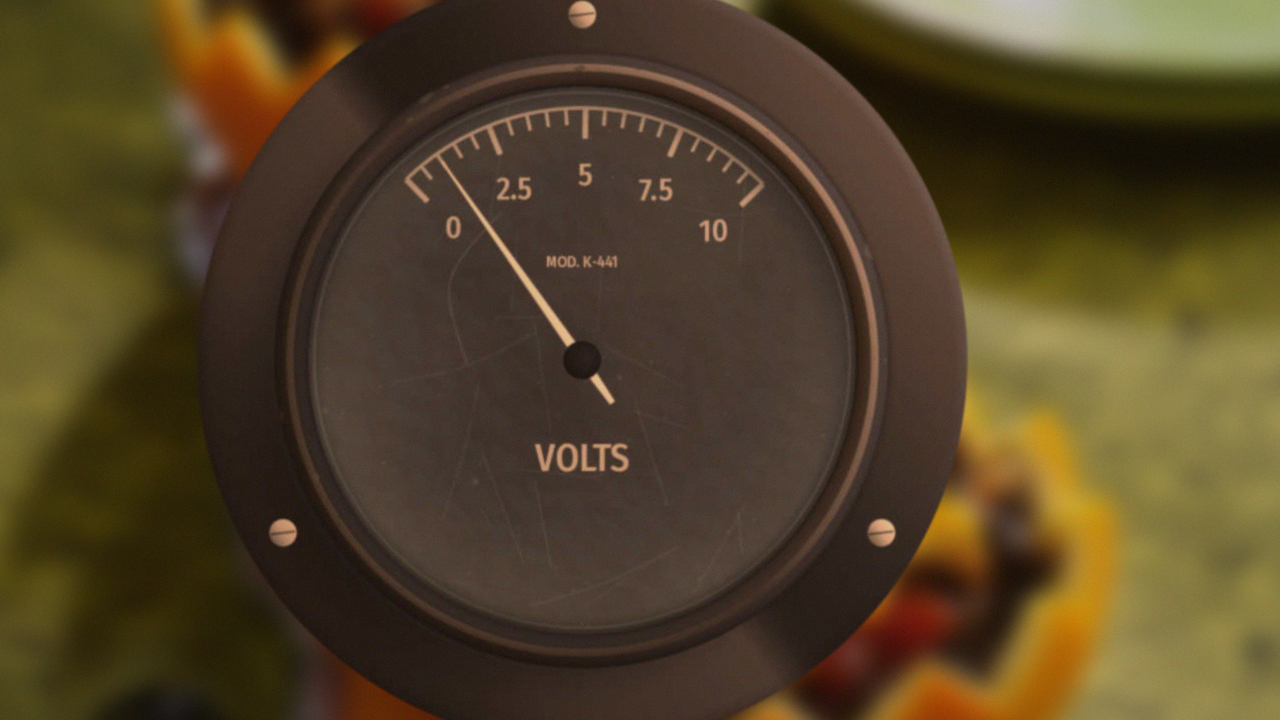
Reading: **1** V
